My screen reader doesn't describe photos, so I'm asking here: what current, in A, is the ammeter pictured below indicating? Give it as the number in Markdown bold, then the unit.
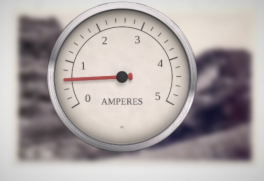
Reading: **0.6** A
